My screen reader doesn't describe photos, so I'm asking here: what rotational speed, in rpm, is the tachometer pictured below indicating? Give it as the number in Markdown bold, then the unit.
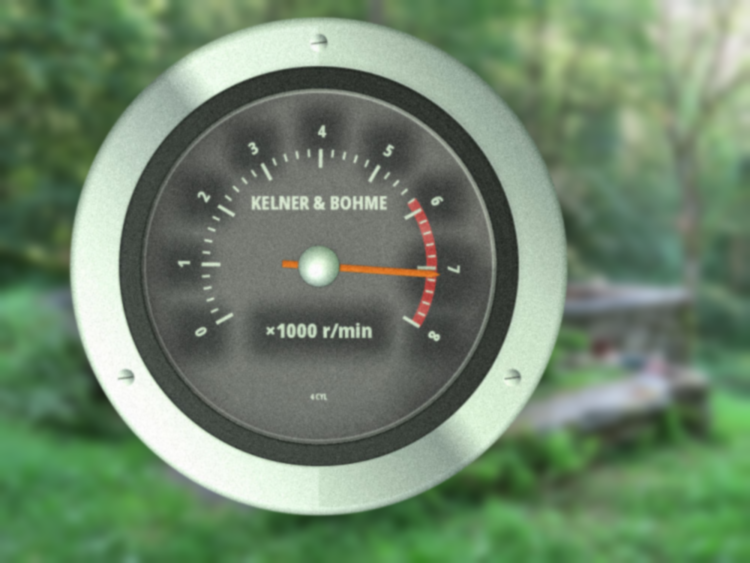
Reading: **7100** rpm
